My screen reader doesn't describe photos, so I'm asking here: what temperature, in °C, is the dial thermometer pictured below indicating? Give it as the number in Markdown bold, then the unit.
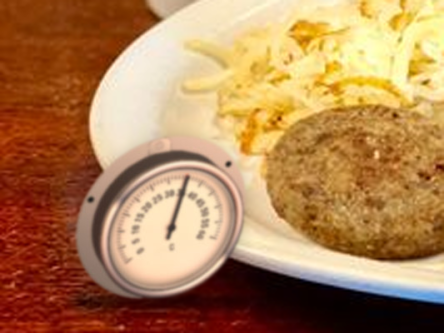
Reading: **35** °C
